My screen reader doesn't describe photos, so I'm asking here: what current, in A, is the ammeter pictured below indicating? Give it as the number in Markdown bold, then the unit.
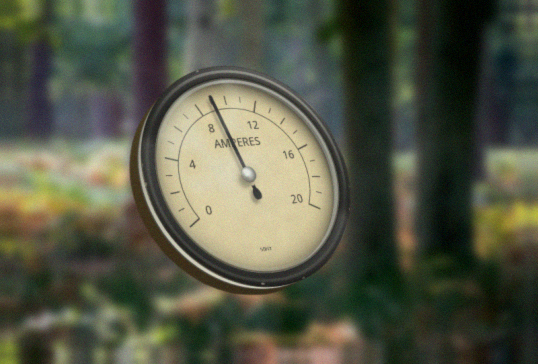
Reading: **9** A
